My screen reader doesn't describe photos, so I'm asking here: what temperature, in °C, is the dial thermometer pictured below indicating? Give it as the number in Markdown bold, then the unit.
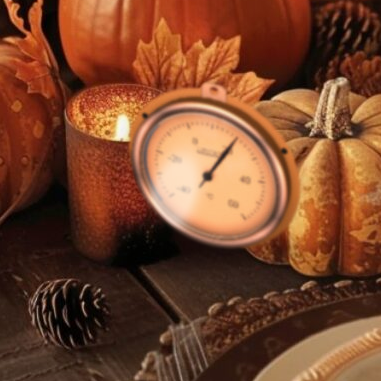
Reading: **20** °C
